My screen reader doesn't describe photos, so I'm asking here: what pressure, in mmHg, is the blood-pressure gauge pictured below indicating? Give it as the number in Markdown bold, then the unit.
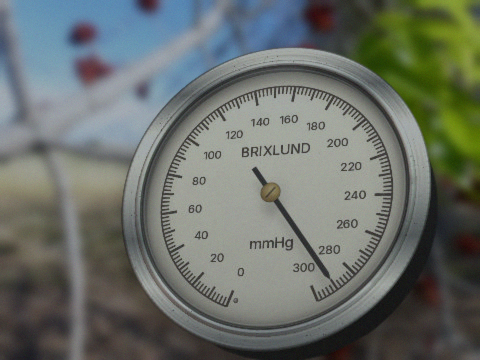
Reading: **290** mmHg
